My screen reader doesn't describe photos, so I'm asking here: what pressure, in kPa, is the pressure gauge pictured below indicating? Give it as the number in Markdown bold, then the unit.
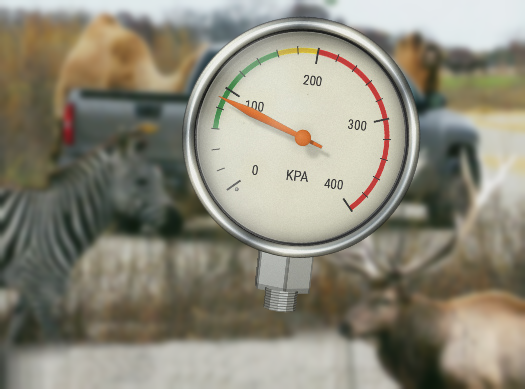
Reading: **90** kPa
